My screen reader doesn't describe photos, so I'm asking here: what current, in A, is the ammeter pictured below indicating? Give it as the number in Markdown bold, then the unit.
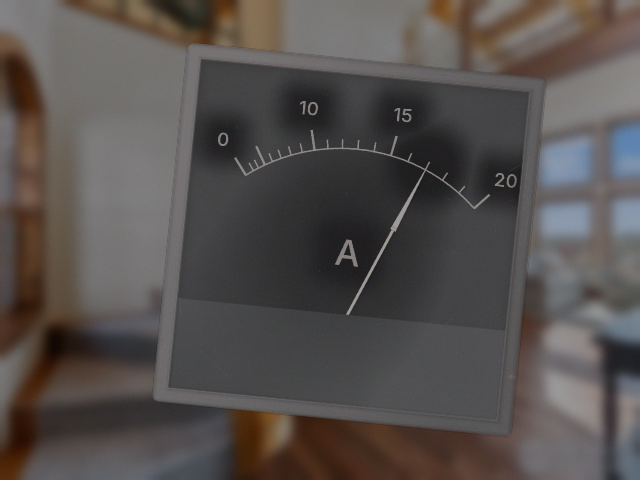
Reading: **17** A
